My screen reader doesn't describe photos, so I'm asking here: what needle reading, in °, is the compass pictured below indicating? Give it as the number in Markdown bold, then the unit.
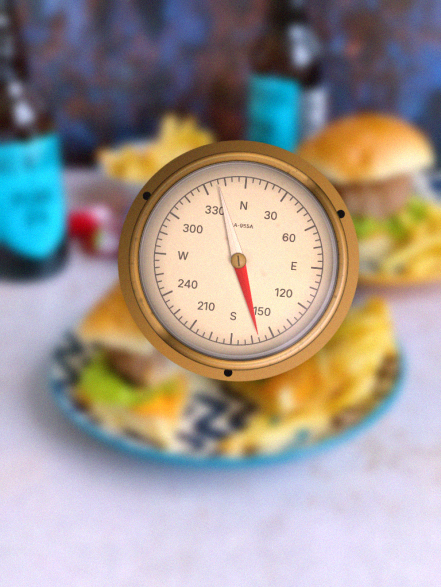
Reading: **160** °
